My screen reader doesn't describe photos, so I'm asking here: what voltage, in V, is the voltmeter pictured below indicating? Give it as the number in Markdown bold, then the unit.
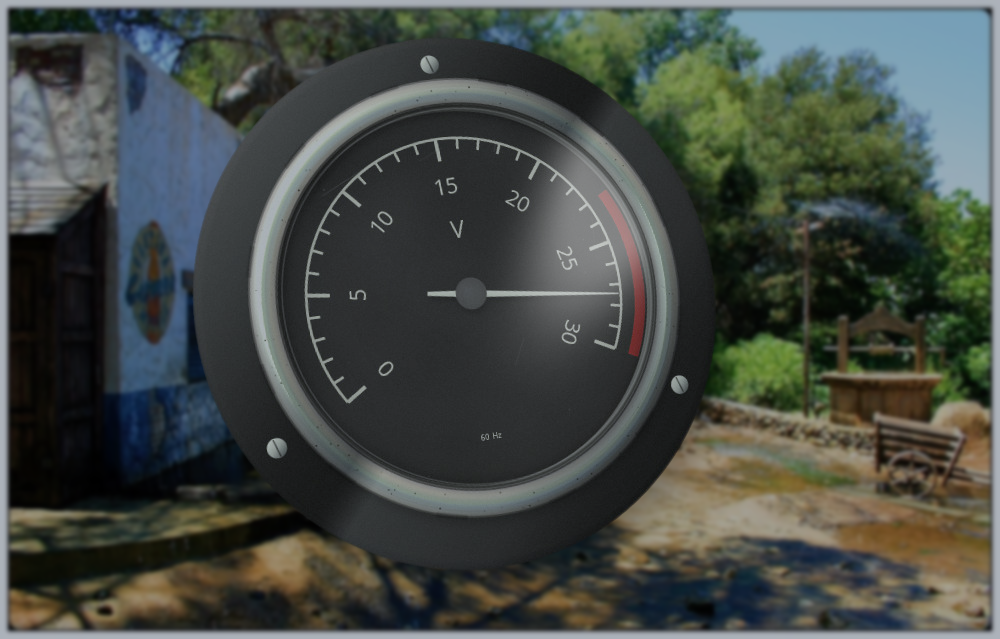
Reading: **27.5** V
